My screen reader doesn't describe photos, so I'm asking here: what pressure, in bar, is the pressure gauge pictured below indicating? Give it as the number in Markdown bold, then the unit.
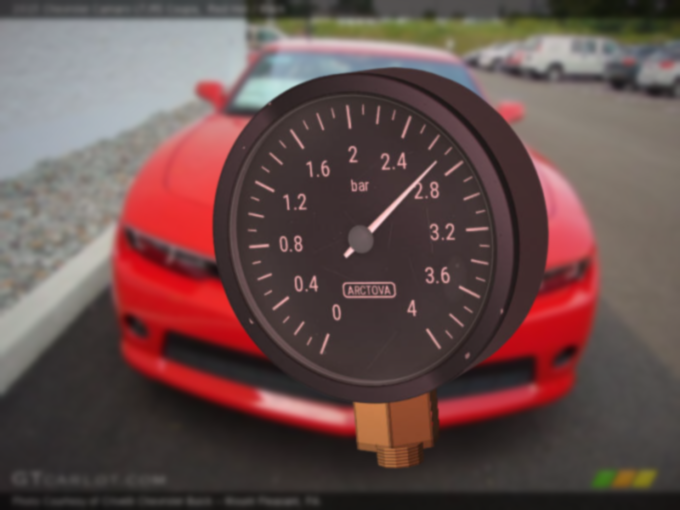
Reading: **2.7** bar
